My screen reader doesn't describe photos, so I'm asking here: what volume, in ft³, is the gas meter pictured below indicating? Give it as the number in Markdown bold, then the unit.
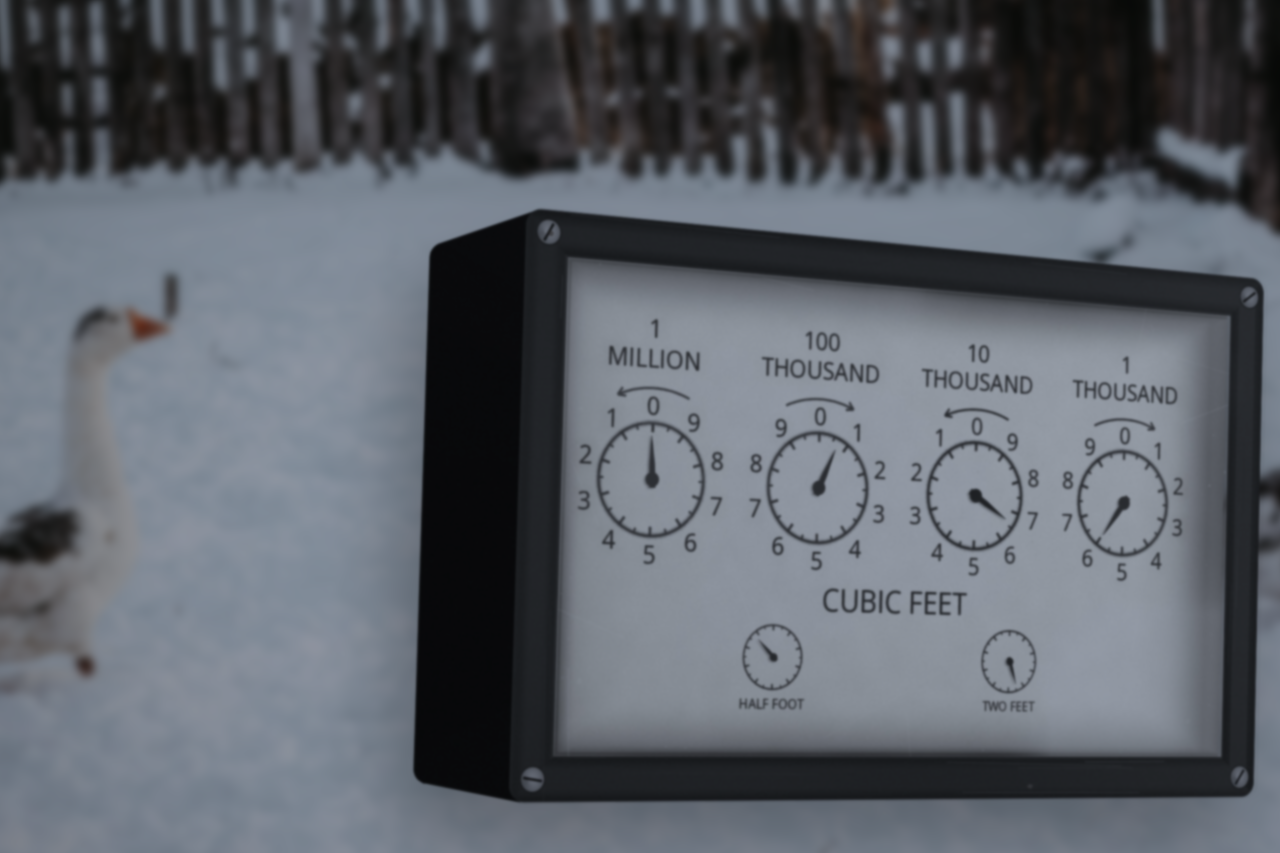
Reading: **6600** ft³
